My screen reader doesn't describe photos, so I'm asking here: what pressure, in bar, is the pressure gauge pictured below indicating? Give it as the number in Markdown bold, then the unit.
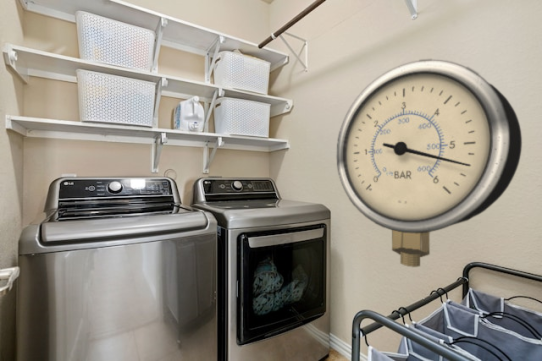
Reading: **5.4** bar
